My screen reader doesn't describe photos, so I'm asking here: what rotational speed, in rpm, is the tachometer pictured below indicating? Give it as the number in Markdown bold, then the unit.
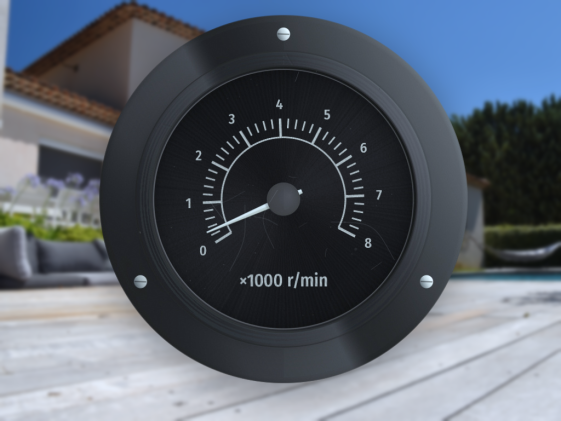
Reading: **300** rpm
